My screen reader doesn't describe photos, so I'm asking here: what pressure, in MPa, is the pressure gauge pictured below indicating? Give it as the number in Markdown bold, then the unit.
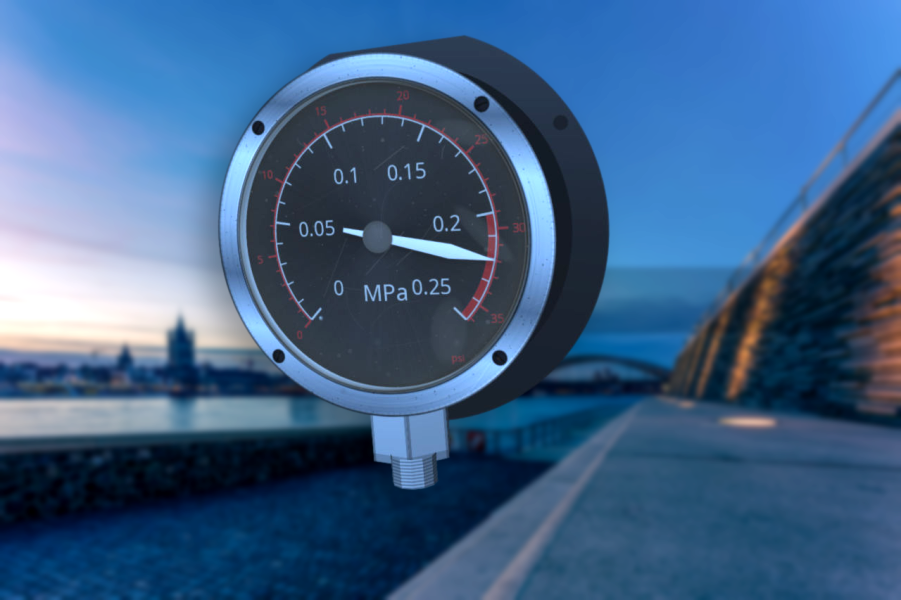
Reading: **0.22** MPa
